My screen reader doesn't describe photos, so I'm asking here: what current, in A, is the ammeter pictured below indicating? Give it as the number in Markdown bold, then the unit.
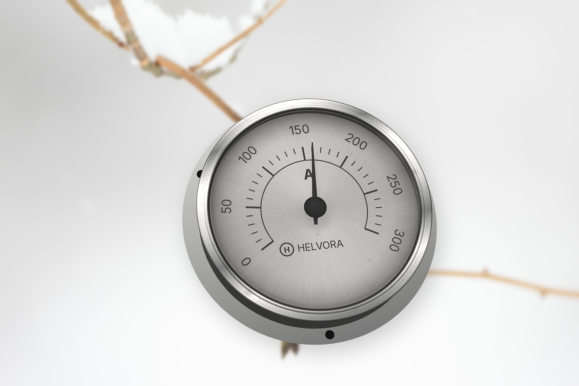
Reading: **160** A
